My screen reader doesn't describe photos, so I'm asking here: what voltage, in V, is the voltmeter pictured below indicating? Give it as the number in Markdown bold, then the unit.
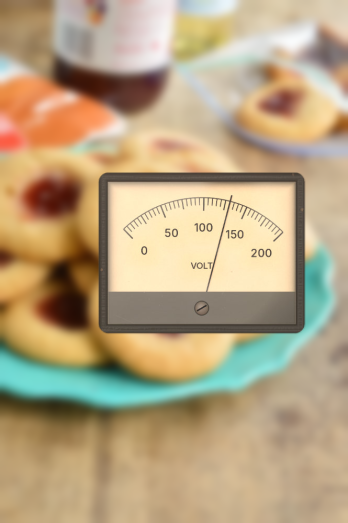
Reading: **130** V
